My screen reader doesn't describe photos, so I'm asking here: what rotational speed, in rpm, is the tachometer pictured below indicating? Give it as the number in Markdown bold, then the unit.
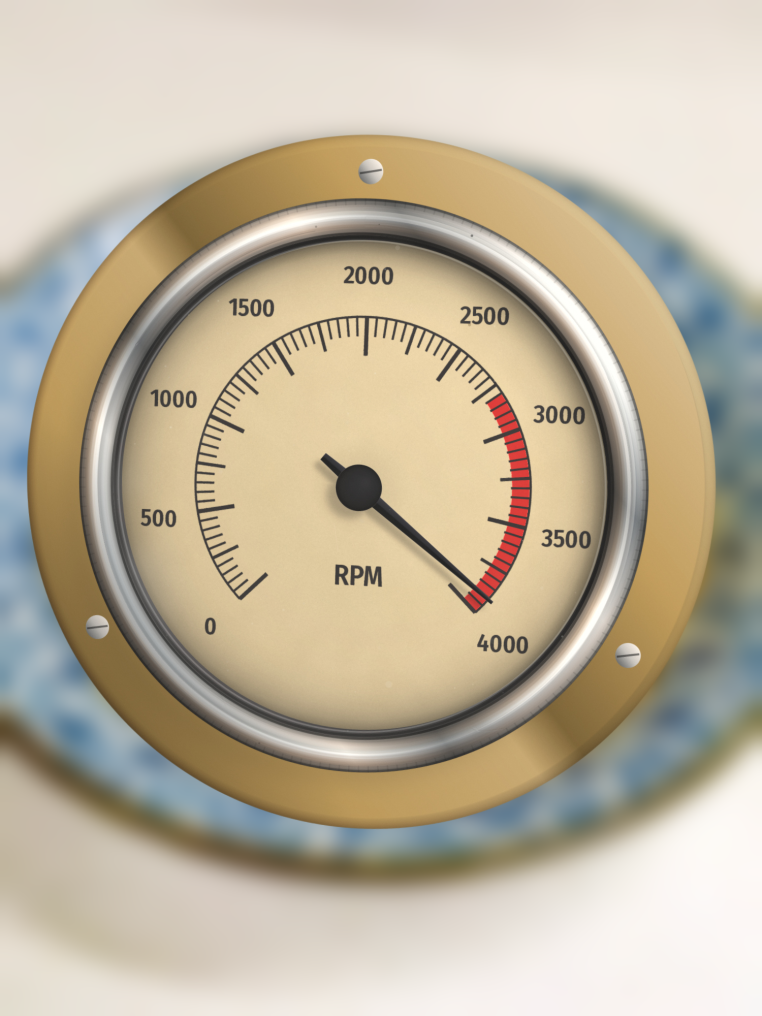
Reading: **3900** rpm
